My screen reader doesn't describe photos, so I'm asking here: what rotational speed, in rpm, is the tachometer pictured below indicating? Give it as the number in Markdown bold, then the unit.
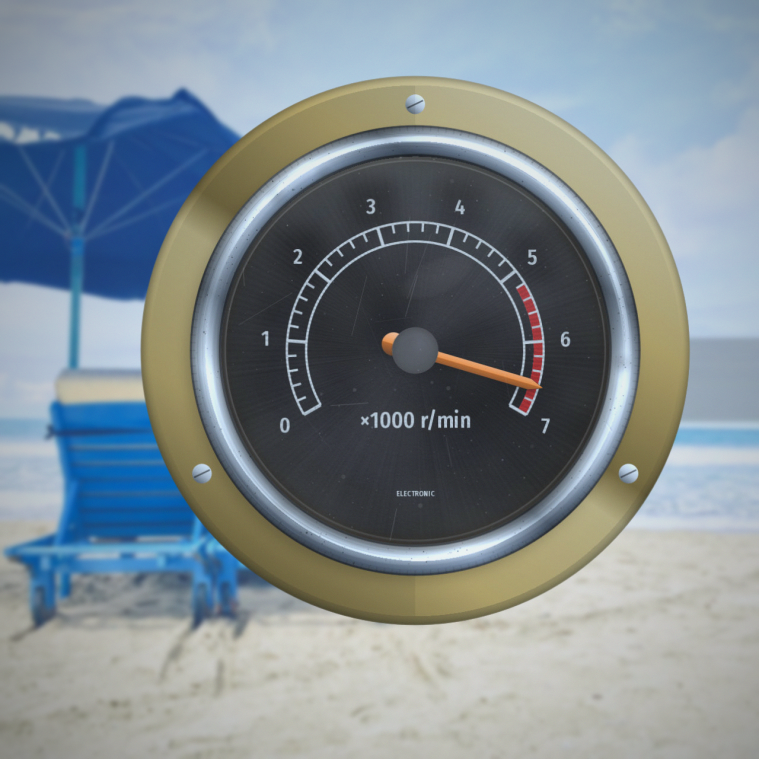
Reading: **6600** rpm
